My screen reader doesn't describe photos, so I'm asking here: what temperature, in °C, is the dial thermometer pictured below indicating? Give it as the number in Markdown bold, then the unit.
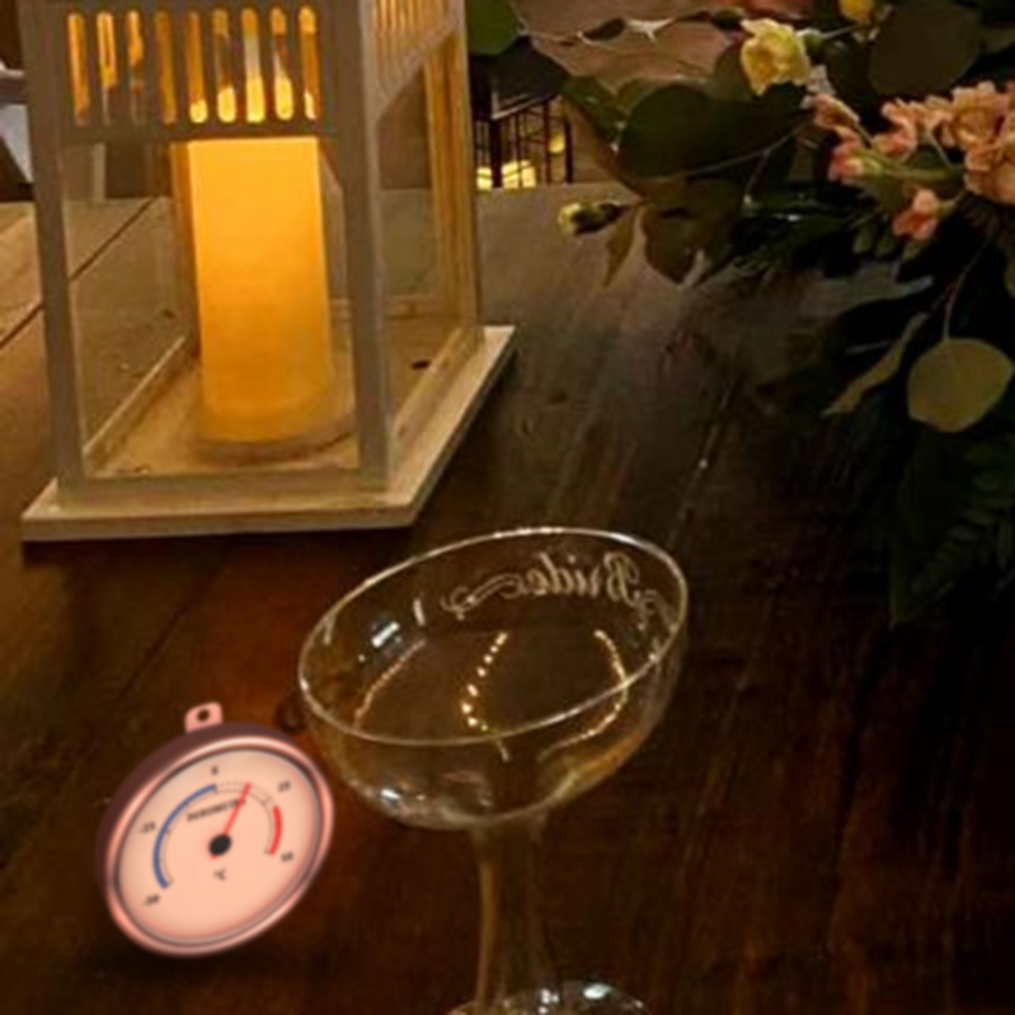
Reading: **12.5** °C
